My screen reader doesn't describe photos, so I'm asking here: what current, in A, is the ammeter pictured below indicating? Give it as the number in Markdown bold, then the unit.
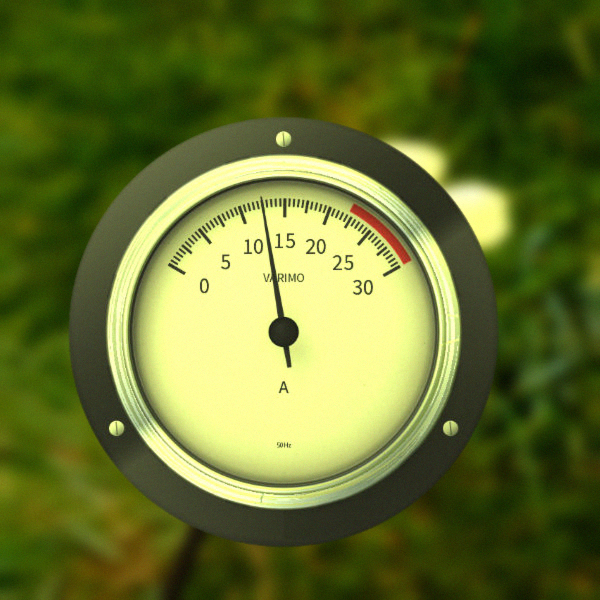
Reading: **12.5** A
